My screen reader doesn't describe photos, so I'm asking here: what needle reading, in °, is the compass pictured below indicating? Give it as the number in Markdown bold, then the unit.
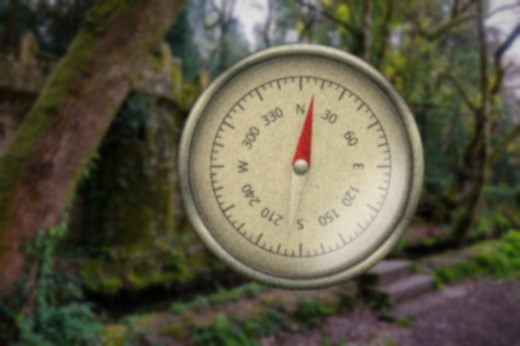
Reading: **10** °
